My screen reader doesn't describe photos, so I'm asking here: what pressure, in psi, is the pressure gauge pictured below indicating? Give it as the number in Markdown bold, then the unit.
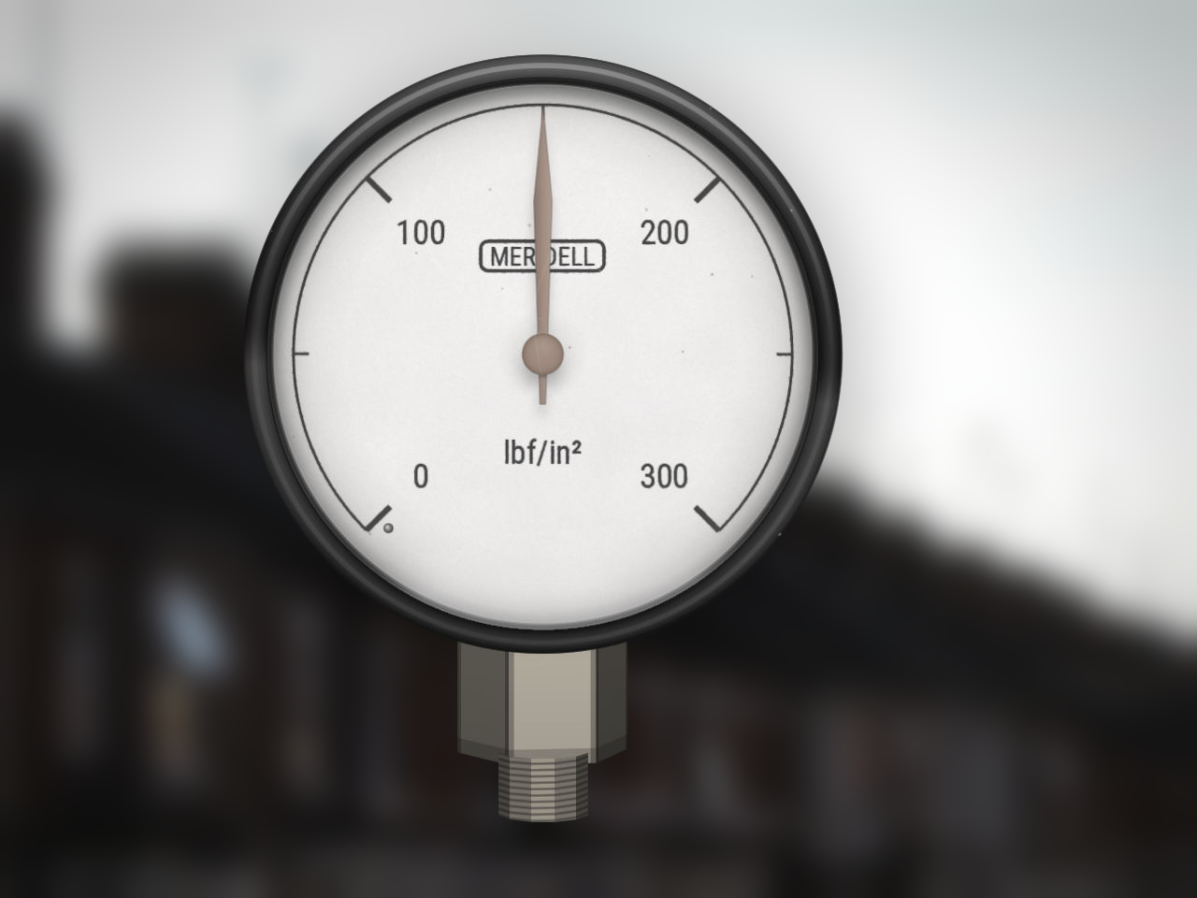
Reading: **150** psi
